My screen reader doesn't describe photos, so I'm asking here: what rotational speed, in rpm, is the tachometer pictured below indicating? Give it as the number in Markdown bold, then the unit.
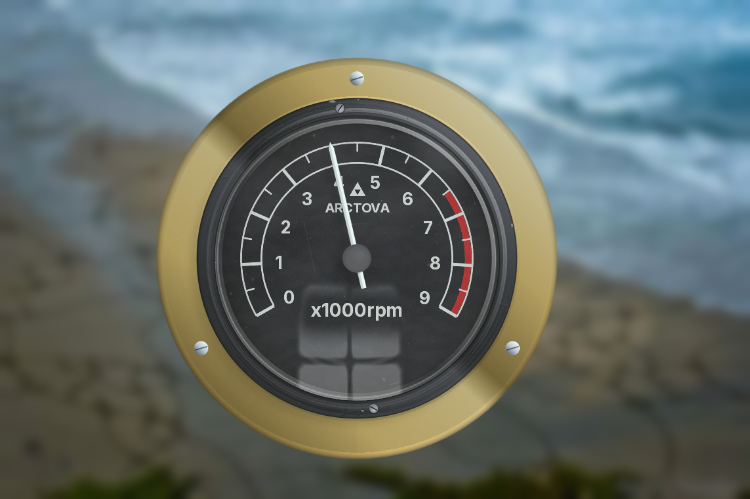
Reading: **4000** rpm
